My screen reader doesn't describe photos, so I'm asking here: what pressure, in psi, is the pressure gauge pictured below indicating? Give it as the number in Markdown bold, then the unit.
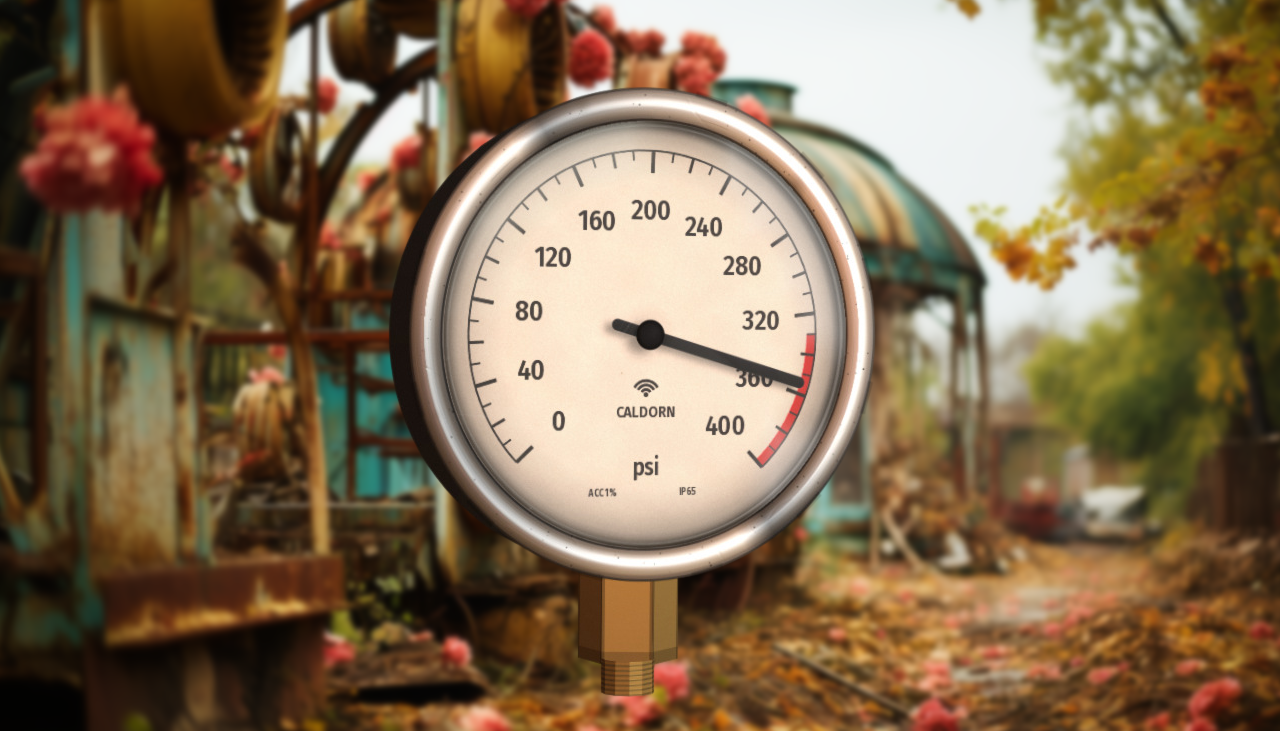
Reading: **355** psi
